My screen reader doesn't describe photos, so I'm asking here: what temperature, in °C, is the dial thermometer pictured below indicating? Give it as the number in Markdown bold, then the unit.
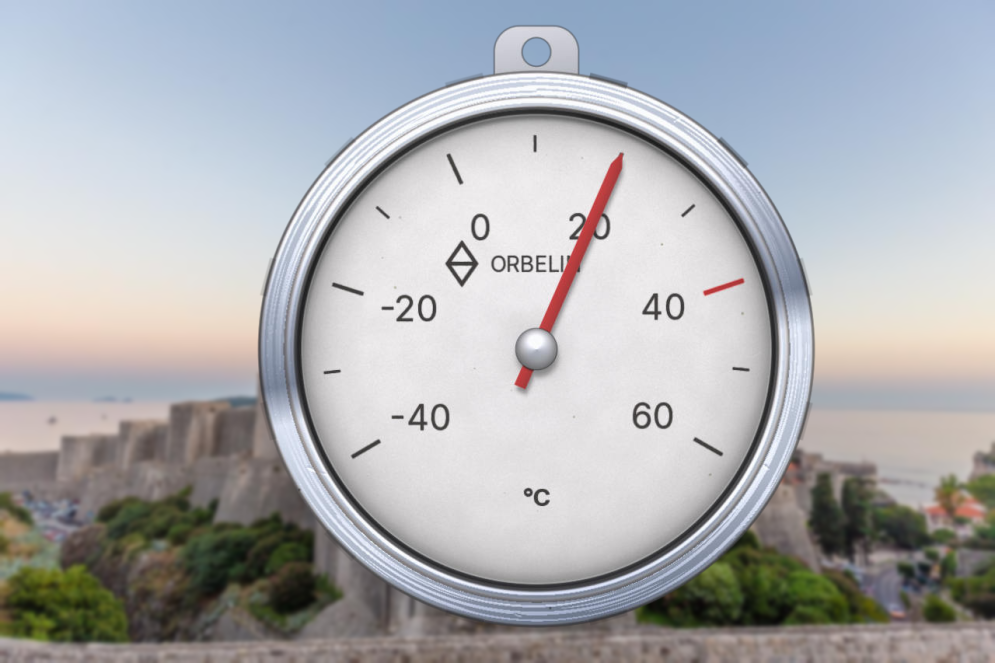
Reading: **20** °C
